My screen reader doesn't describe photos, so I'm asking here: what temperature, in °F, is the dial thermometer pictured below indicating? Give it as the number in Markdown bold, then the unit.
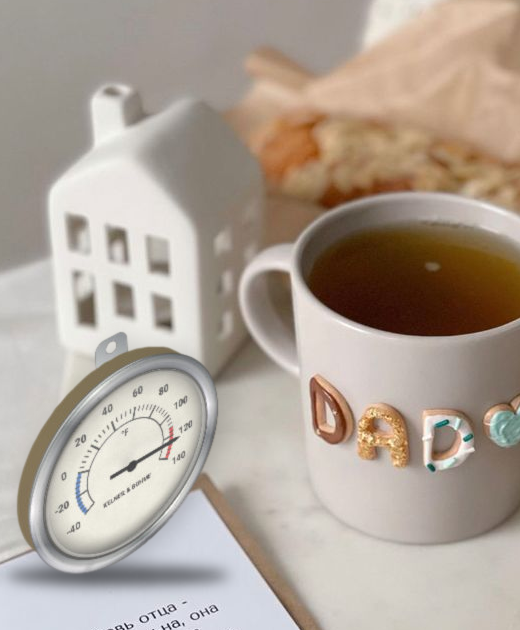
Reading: **120** °F
